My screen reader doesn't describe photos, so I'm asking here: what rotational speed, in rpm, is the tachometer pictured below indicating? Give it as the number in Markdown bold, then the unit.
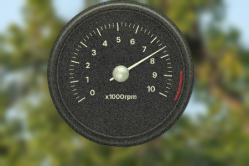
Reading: **7600** rpm
